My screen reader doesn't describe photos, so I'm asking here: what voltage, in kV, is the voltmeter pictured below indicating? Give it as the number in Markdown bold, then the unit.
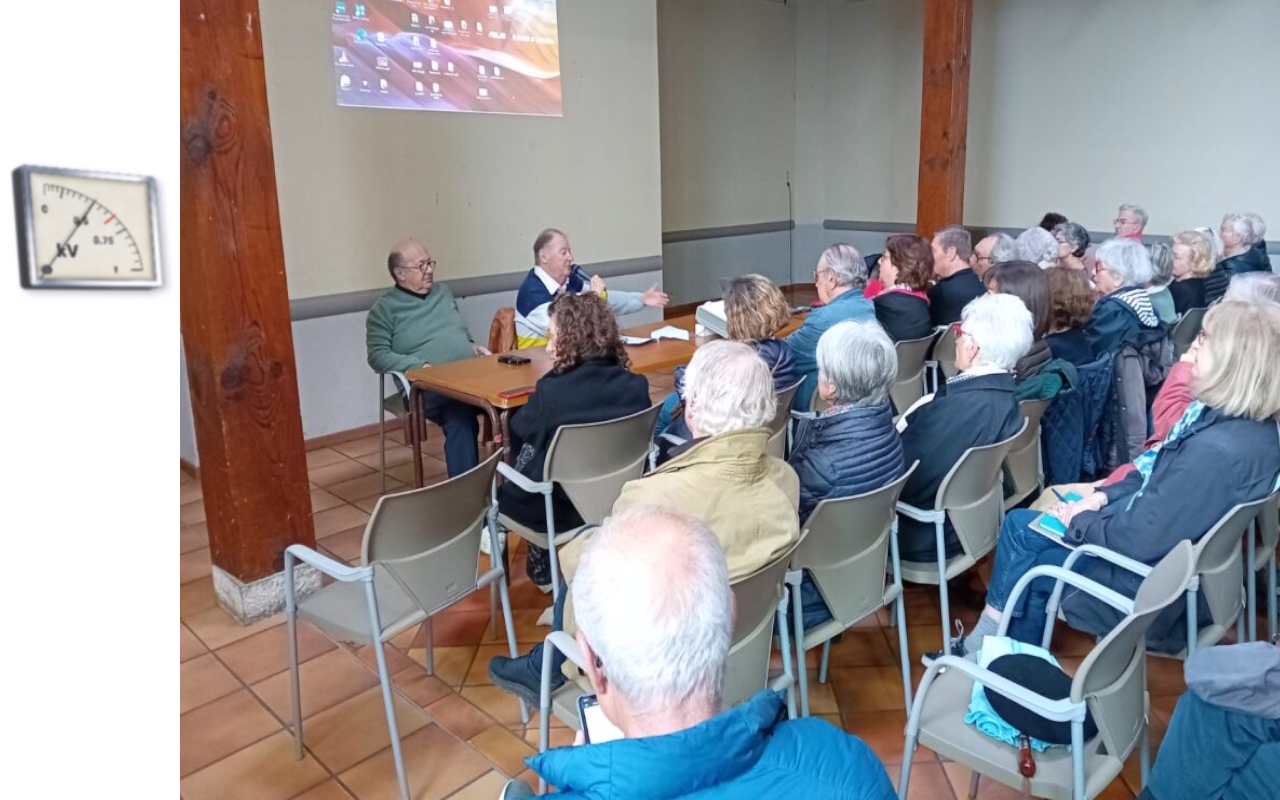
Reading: **0.5** kV
